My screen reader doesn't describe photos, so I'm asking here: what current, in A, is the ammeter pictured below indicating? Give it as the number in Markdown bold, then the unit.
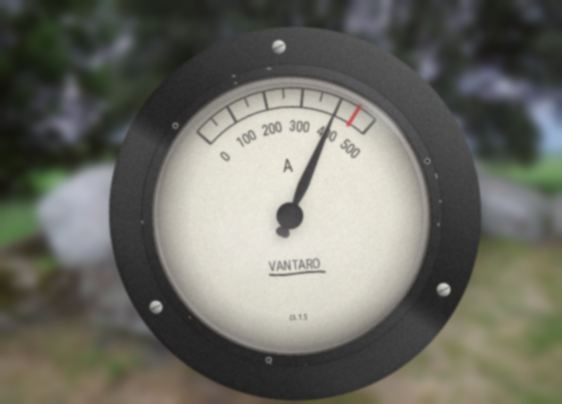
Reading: **400** A
